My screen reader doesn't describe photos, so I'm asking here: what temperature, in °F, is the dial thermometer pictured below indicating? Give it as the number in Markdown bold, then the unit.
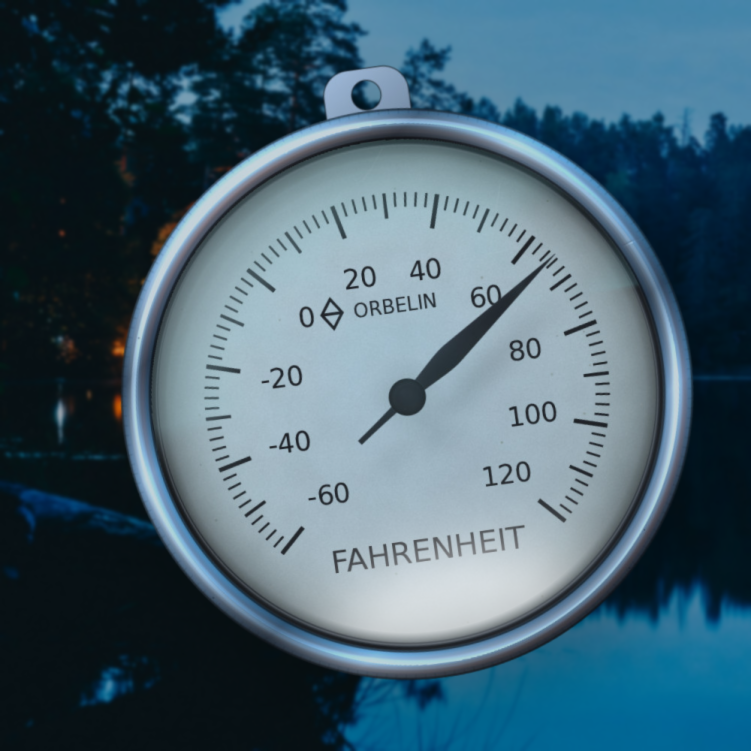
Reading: **65** °F
